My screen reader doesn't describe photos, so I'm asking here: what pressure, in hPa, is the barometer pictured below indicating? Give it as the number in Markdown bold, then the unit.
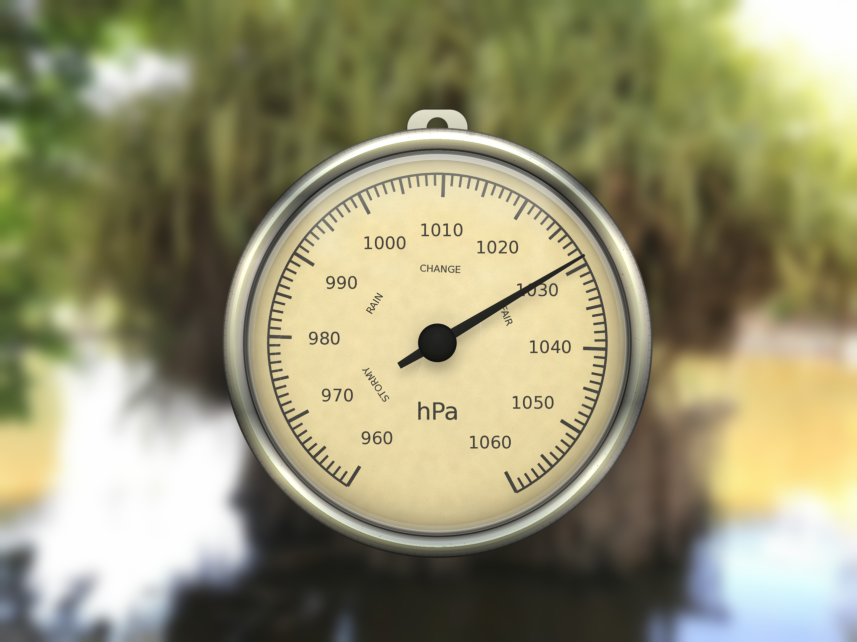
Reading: **1029** hPa
